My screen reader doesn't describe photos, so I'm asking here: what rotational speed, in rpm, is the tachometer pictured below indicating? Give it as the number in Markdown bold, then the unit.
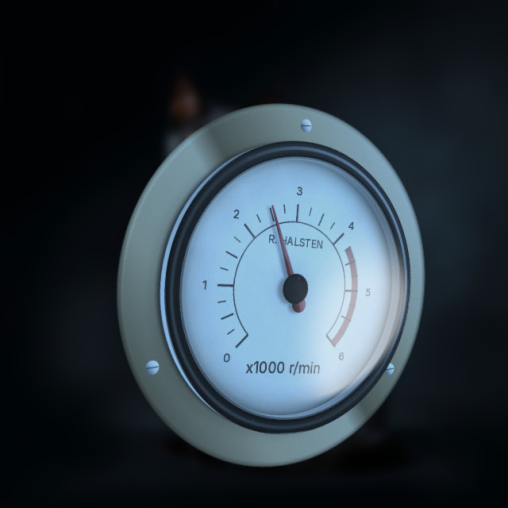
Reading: **2500** rpm
